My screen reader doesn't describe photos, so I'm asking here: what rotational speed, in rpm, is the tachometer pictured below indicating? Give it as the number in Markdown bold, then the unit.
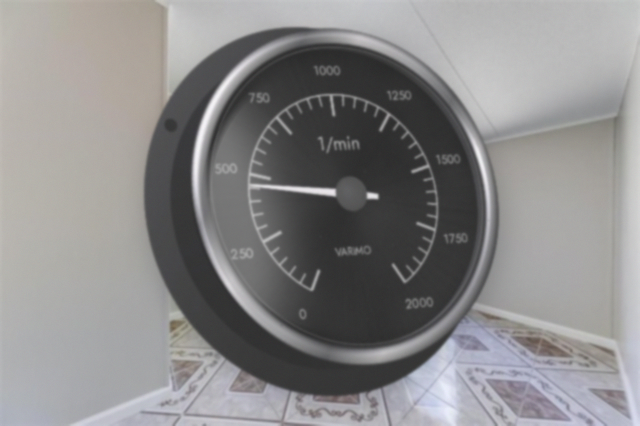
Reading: **450** rpm
